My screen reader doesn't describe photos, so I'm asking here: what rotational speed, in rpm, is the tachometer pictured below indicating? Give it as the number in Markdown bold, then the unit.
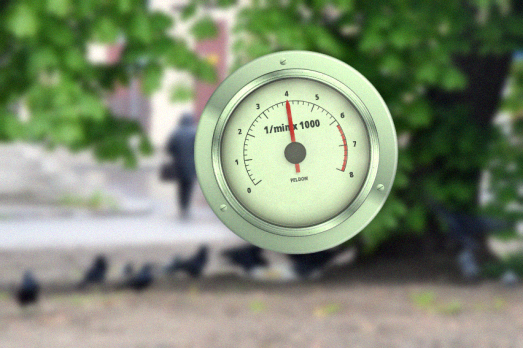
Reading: **4000** rpm
